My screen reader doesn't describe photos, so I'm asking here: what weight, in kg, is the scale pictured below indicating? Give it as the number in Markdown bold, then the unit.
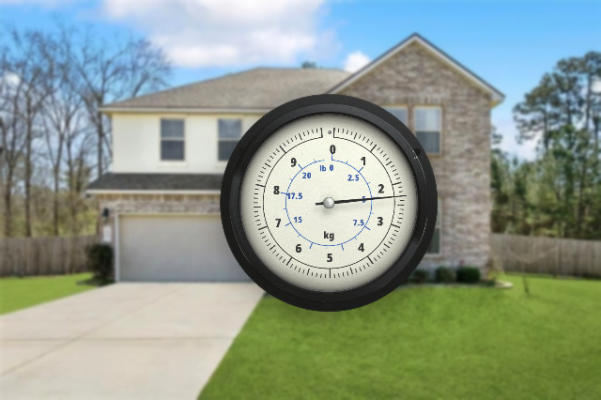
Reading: **2.3** kg
